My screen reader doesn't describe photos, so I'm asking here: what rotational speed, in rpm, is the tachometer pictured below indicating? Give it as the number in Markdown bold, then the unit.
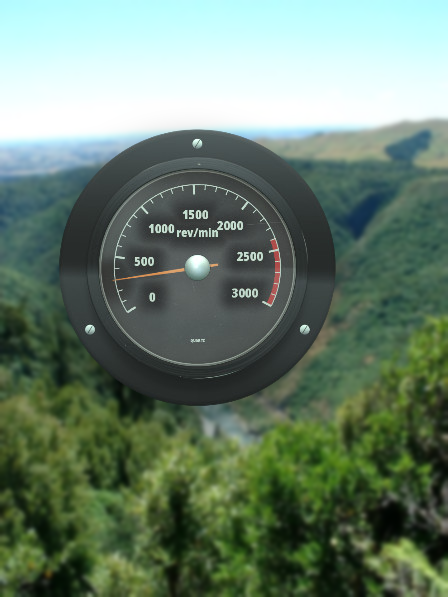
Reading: **300** rpm
